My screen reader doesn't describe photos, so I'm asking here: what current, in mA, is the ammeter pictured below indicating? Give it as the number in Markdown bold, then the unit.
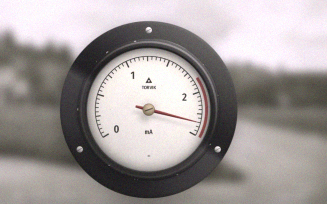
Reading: **2.35** mA
